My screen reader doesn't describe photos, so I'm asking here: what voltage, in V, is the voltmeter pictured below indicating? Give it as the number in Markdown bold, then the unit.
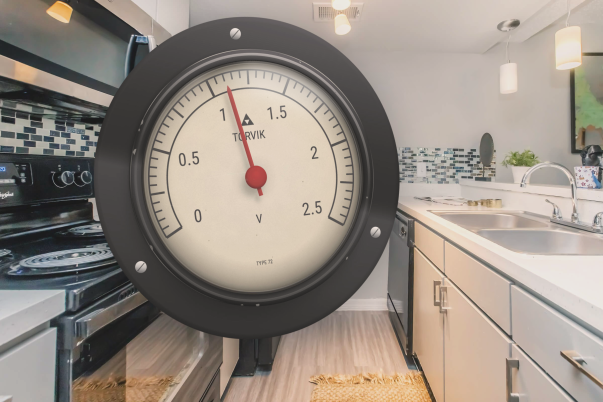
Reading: **1.1** V
